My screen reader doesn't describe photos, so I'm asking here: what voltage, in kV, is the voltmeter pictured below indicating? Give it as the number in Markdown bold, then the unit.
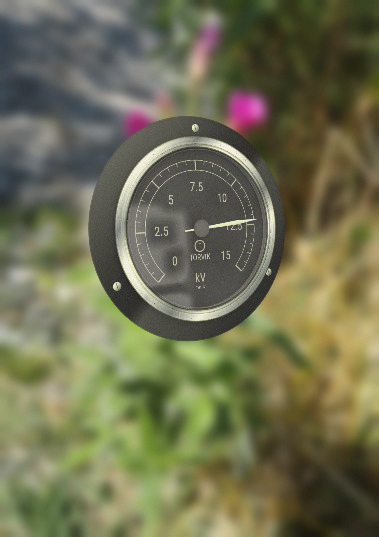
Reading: **12.25** kV
